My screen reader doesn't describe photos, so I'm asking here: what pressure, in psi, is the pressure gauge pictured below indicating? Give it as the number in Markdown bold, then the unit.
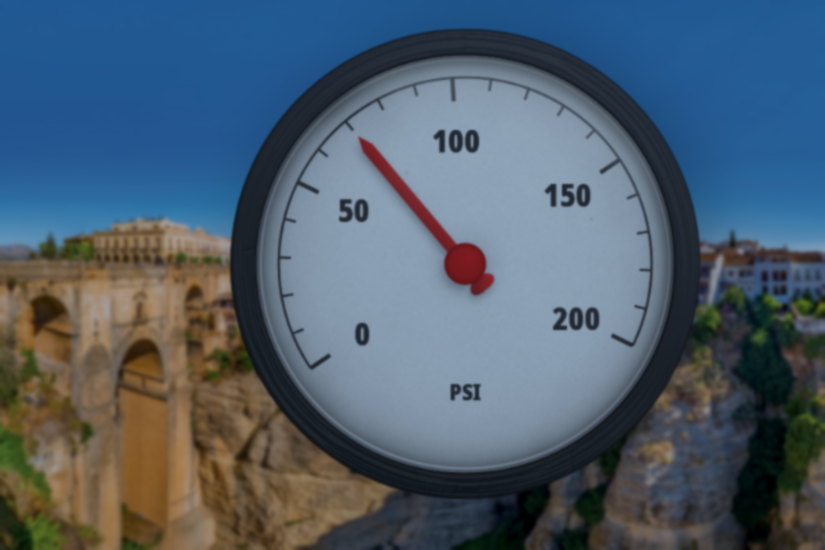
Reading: **70** psi
